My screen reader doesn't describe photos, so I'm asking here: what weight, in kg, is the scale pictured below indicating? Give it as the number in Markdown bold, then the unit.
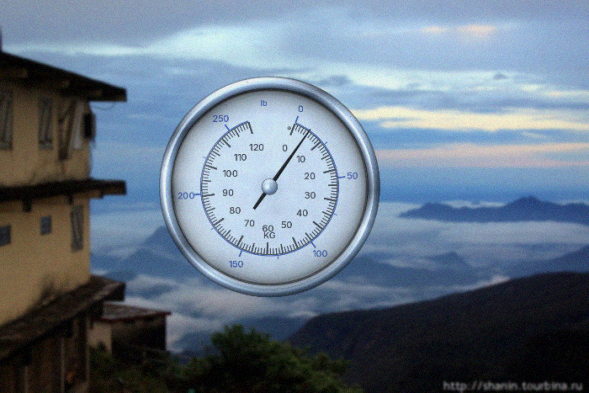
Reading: **5** kg
